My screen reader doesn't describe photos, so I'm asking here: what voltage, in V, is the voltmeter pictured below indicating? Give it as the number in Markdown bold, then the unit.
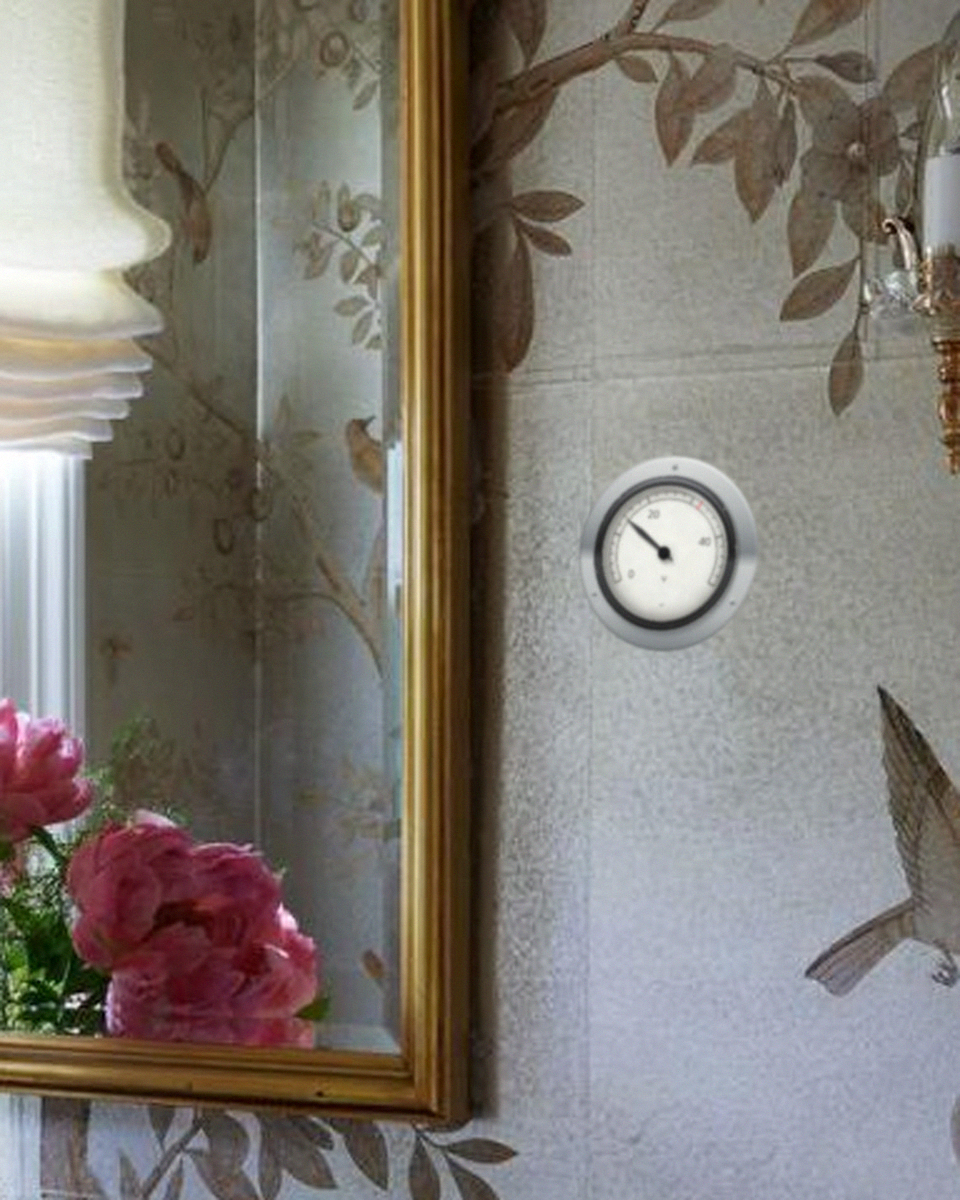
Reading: **14** V
